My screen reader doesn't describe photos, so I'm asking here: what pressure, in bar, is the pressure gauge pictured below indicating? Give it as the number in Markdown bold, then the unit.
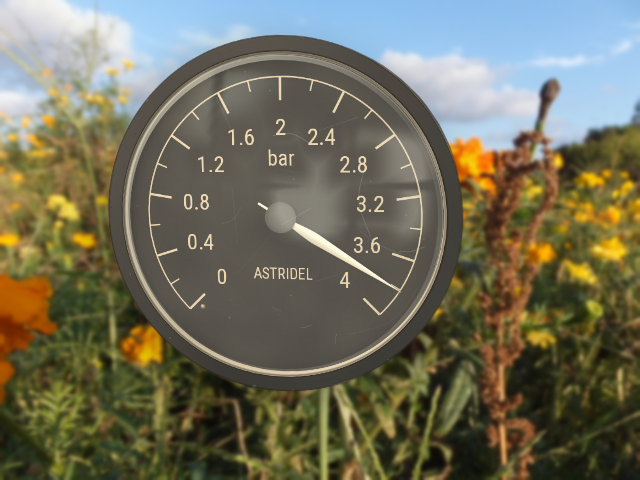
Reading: **3.8** bar
